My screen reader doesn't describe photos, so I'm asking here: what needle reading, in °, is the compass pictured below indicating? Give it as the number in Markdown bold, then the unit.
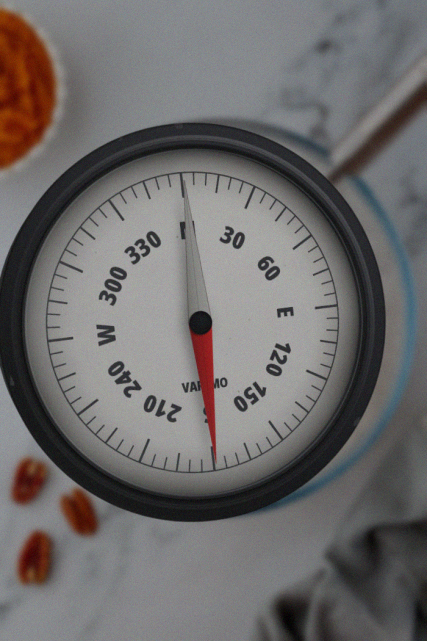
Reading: **180** °
